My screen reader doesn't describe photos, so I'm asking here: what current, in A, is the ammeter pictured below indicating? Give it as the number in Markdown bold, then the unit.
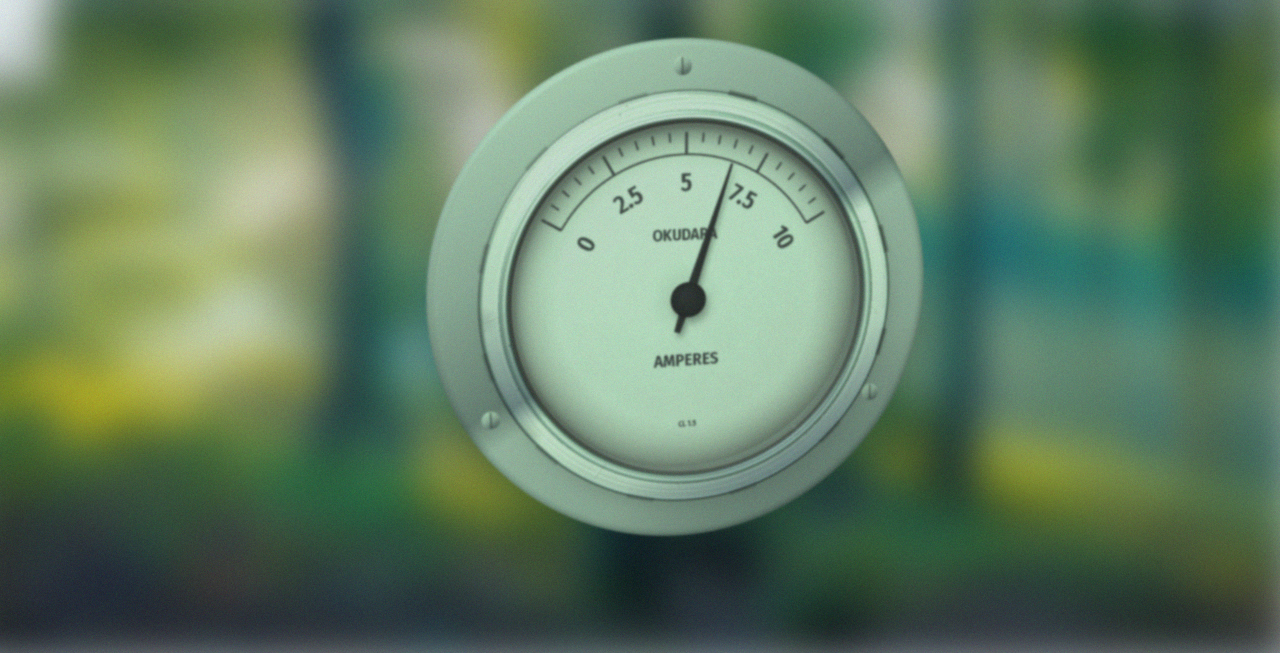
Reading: **6.5** A
